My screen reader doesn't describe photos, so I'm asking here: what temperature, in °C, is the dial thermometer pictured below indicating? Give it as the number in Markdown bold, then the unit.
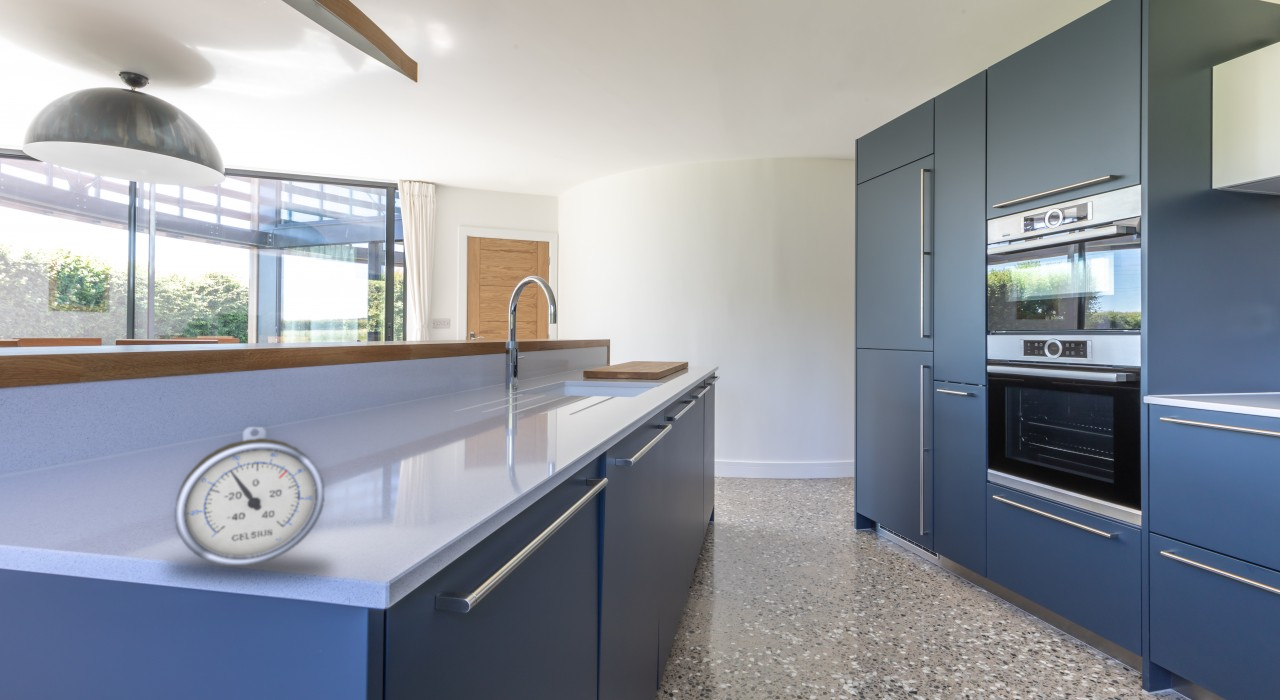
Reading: **-10** °C
